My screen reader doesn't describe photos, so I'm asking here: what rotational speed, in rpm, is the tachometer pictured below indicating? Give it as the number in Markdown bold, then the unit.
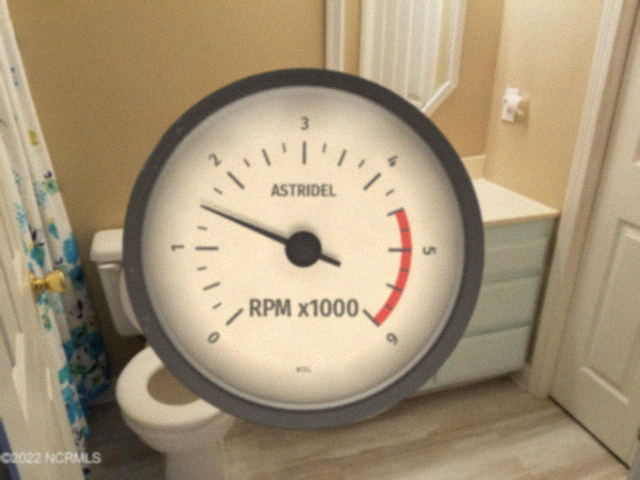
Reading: **1500** rpm
